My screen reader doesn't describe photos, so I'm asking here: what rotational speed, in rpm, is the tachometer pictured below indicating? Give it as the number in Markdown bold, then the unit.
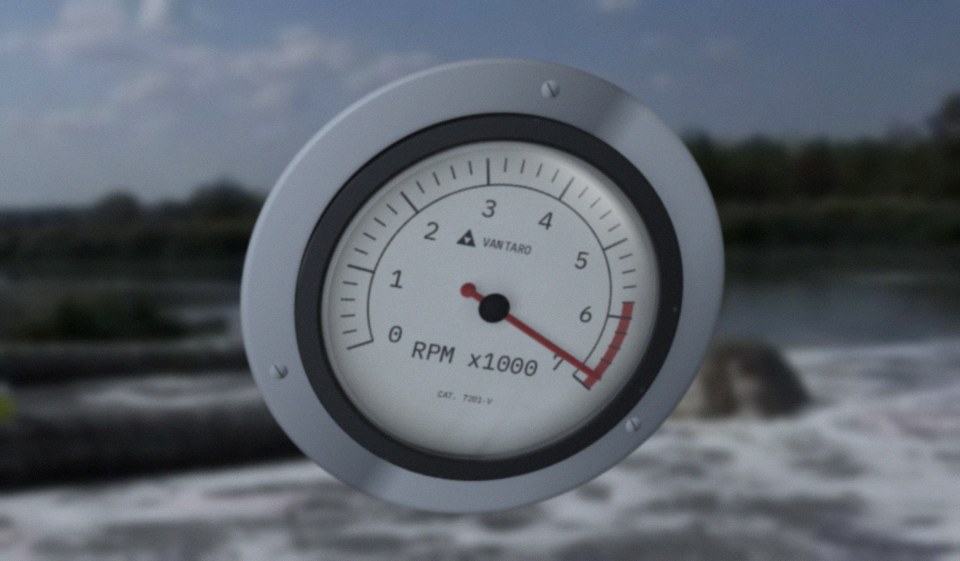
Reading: **6800** rpm
